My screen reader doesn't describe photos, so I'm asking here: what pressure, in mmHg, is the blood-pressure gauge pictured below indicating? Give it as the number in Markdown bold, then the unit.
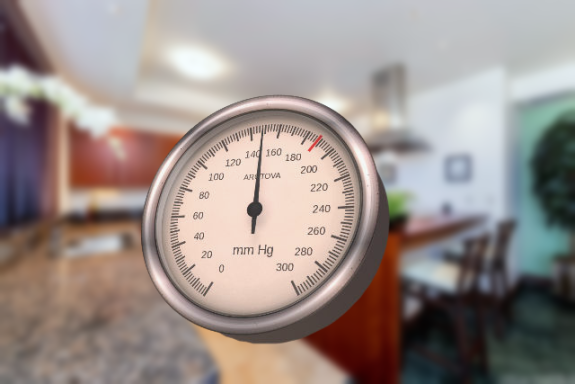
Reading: **150** mmHg
